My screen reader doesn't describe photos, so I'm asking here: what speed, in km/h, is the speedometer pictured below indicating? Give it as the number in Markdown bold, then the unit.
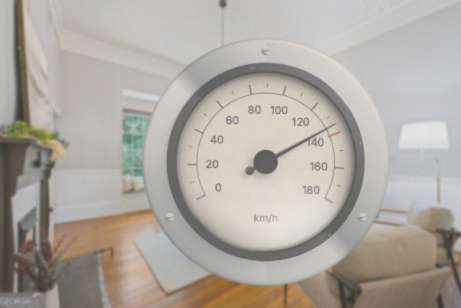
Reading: **135** km/h
